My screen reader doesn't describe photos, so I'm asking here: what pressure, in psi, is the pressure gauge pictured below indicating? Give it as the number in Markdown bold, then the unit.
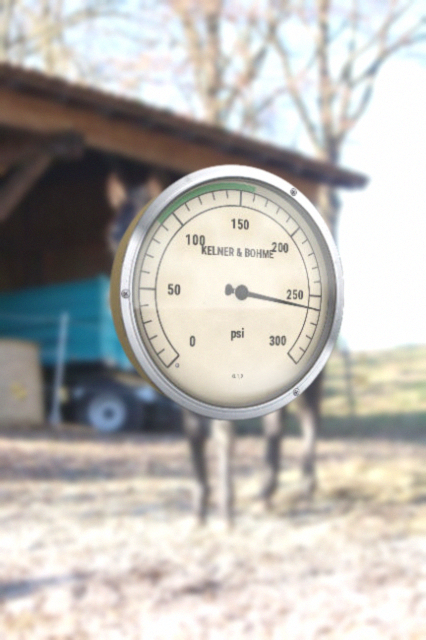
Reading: **260** psi
